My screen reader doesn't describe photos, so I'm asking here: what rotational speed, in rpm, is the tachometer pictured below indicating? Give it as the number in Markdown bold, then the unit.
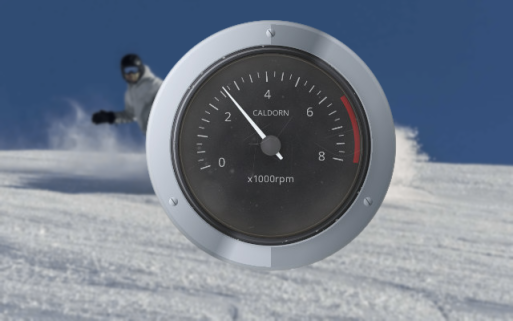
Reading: **2625** rpm
